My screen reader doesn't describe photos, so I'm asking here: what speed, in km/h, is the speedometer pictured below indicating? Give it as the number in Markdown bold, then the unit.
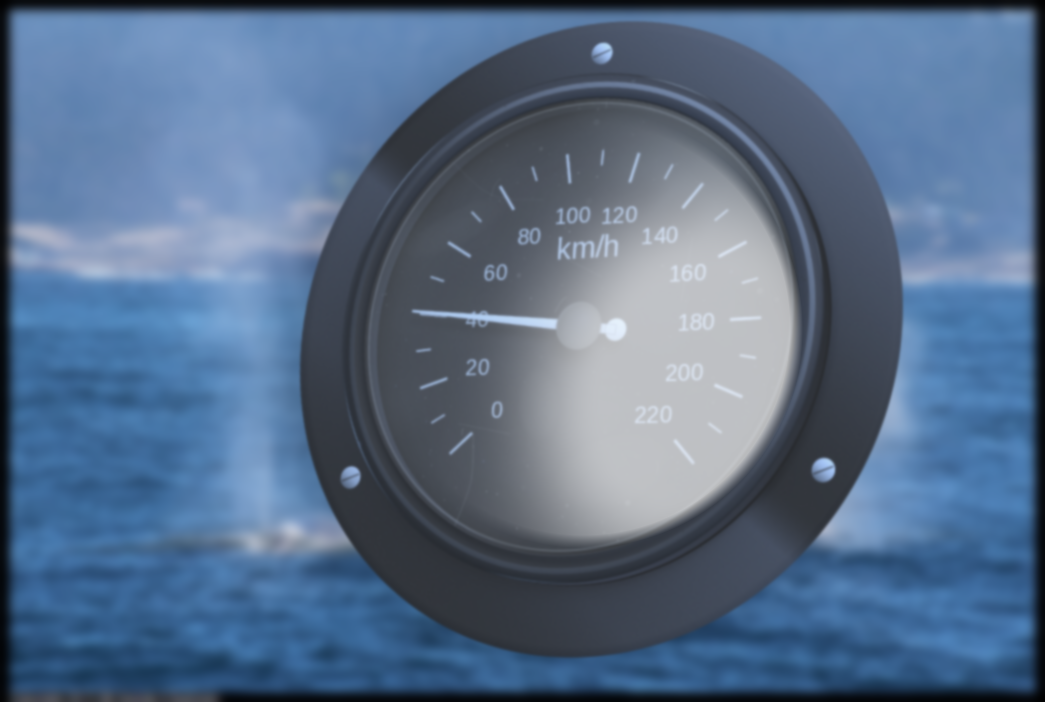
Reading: **40** km/h
